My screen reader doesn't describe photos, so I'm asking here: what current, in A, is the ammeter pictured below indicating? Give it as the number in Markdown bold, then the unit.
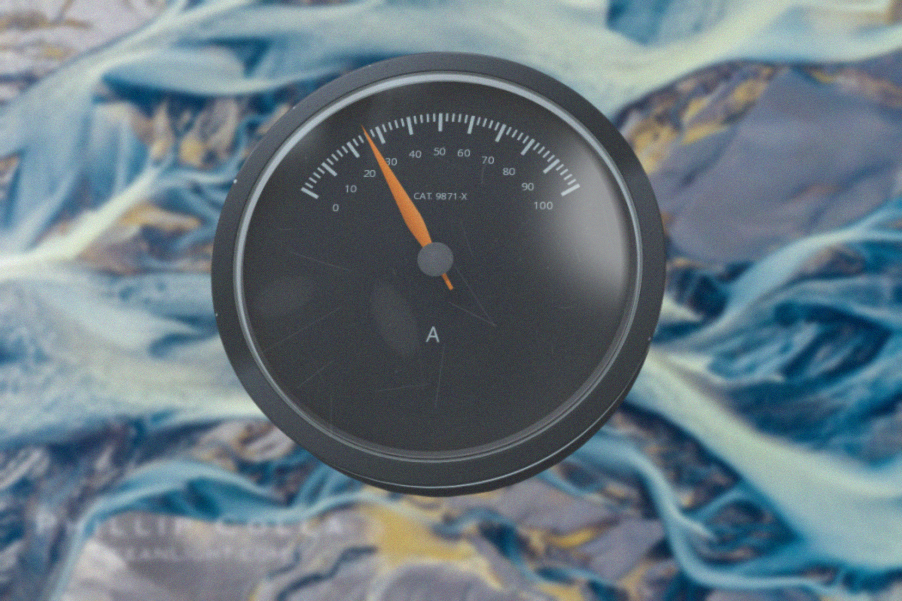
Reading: **26** A
